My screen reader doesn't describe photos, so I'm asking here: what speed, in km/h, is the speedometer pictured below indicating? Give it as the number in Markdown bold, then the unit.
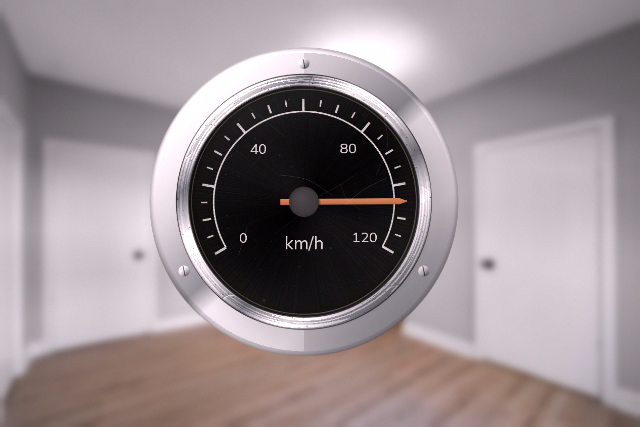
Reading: **105** km/h
